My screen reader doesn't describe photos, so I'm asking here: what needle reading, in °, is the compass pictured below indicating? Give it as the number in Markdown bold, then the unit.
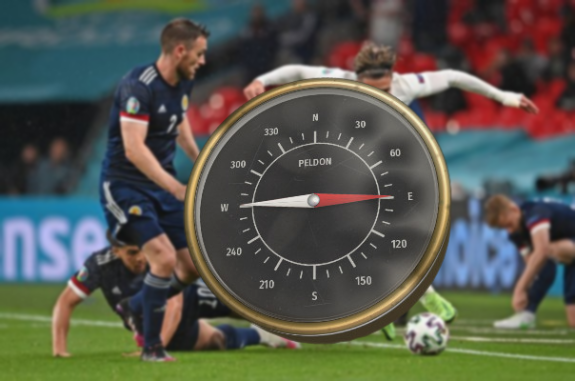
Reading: **90** °
